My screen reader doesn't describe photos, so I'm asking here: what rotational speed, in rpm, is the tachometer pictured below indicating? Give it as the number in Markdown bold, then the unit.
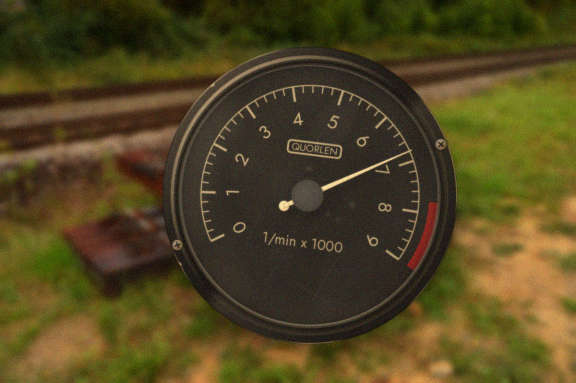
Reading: **6800** rpm
